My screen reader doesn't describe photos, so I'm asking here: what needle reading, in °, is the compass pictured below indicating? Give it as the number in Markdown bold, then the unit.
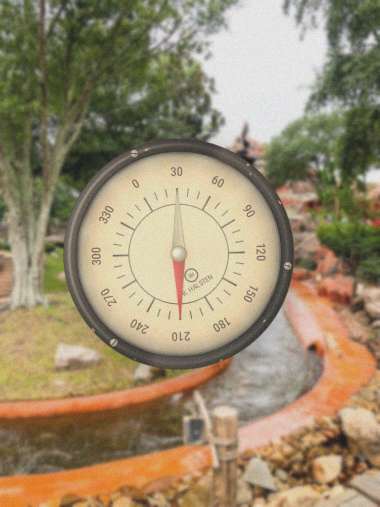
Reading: **210** °
